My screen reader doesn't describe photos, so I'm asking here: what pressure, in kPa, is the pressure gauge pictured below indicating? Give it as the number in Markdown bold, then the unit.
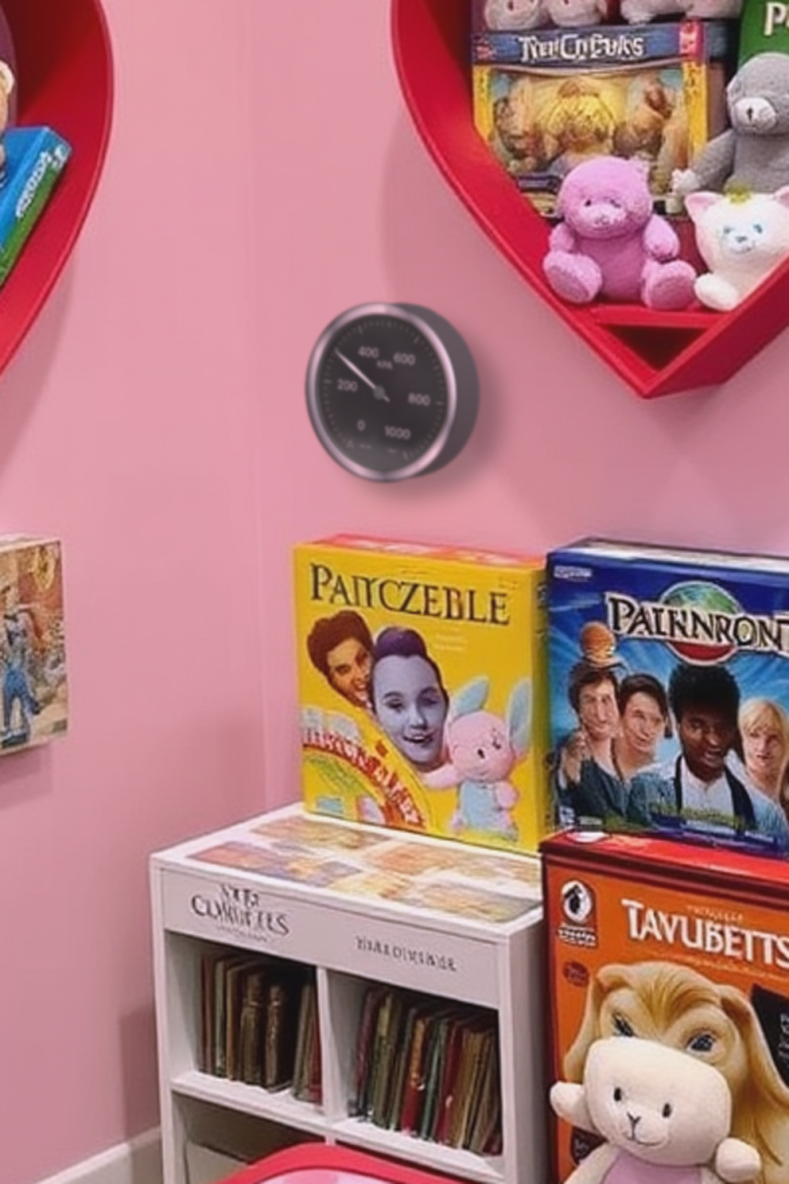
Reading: **300** kPa
